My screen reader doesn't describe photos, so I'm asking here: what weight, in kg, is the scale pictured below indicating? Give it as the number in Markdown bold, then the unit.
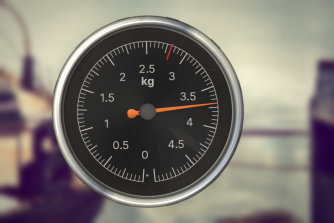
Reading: **3.7** kg
